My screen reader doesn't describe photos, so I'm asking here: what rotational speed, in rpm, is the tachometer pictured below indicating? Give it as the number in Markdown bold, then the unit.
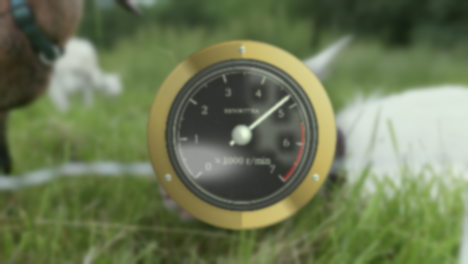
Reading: **4750** rpm
